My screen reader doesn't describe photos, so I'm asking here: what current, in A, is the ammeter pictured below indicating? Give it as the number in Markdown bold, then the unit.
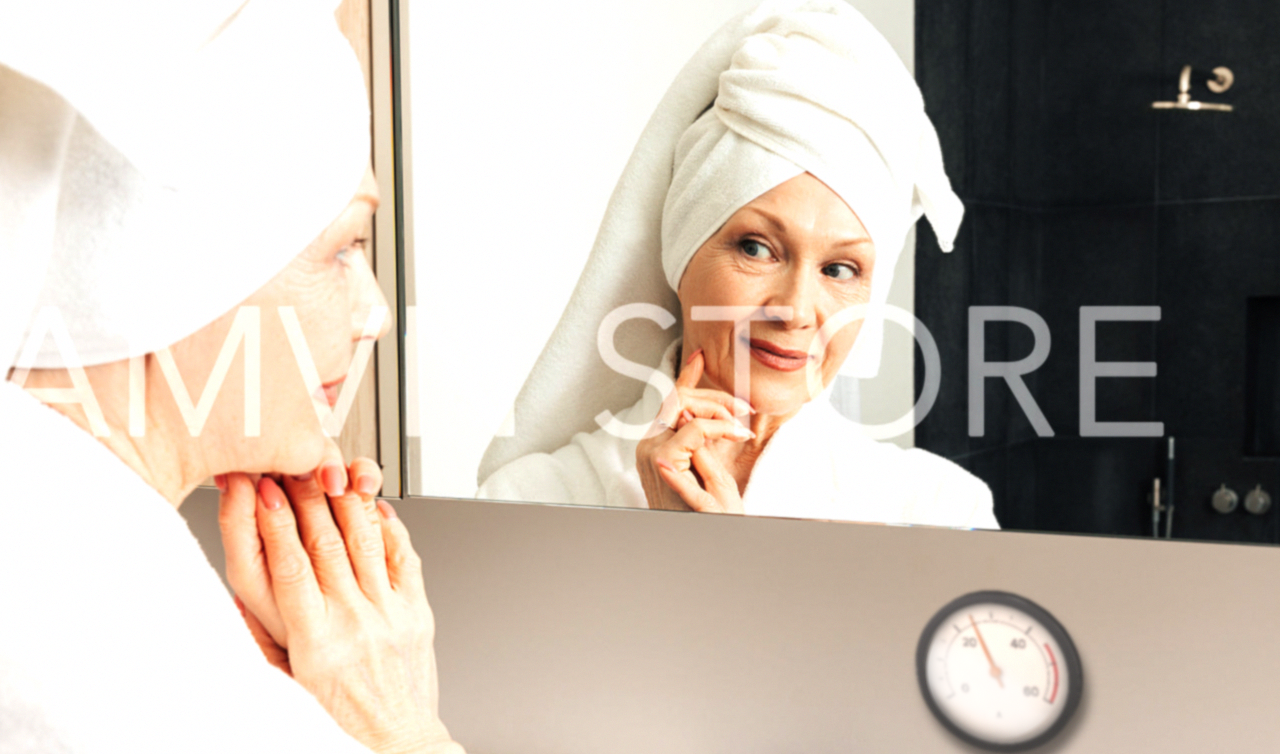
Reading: **25** A
